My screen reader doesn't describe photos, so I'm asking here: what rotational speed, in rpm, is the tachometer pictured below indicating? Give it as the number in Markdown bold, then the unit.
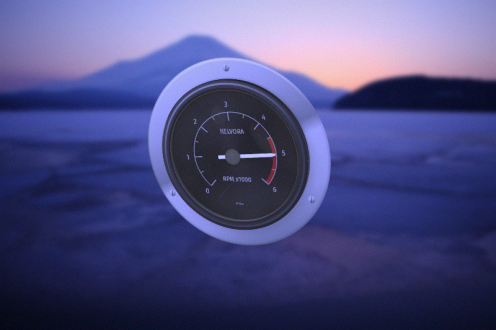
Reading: **5000** rpm
